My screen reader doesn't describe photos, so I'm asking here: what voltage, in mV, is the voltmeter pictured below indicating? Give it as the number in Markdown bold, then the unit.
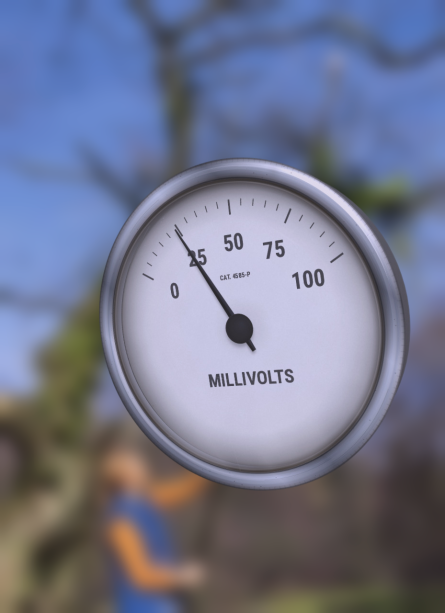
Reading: **25** mV
